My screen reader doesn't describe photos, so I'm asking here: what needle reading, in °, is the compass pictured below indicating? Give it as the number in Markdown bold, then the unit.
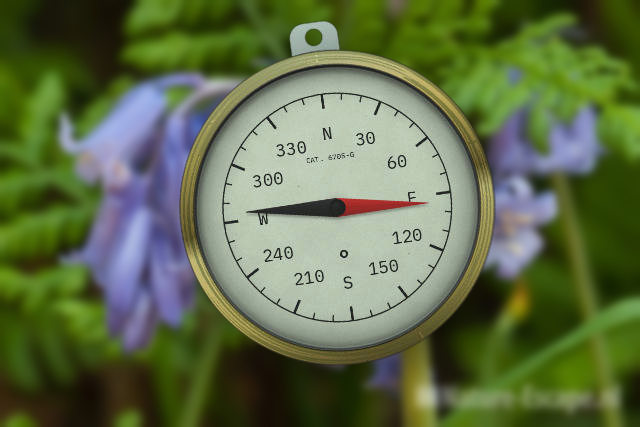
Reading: **95** °
